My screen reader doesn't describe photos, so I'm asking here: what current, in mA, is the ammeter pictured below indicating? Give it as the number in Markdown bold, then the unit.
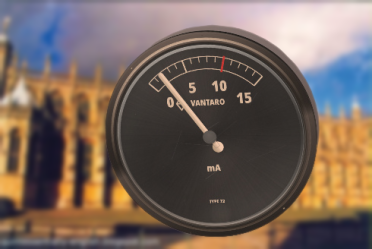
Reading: **2** mA
